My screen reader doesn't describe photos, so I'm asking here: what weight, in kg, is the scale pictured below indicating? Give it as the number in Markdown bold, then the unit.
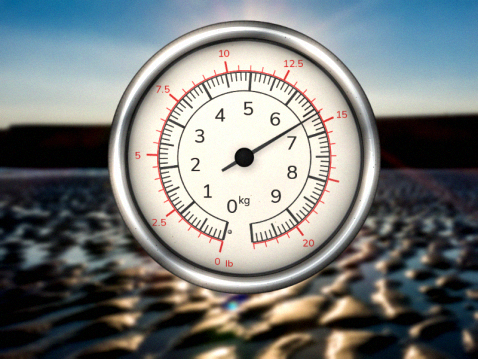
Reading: **6.6** kg
